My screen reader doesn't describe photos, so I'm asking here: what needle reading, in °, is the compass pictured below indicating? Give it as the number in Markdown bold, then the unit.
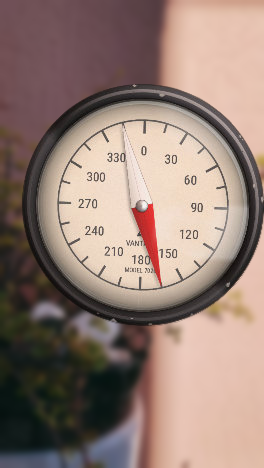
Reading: **165** °
